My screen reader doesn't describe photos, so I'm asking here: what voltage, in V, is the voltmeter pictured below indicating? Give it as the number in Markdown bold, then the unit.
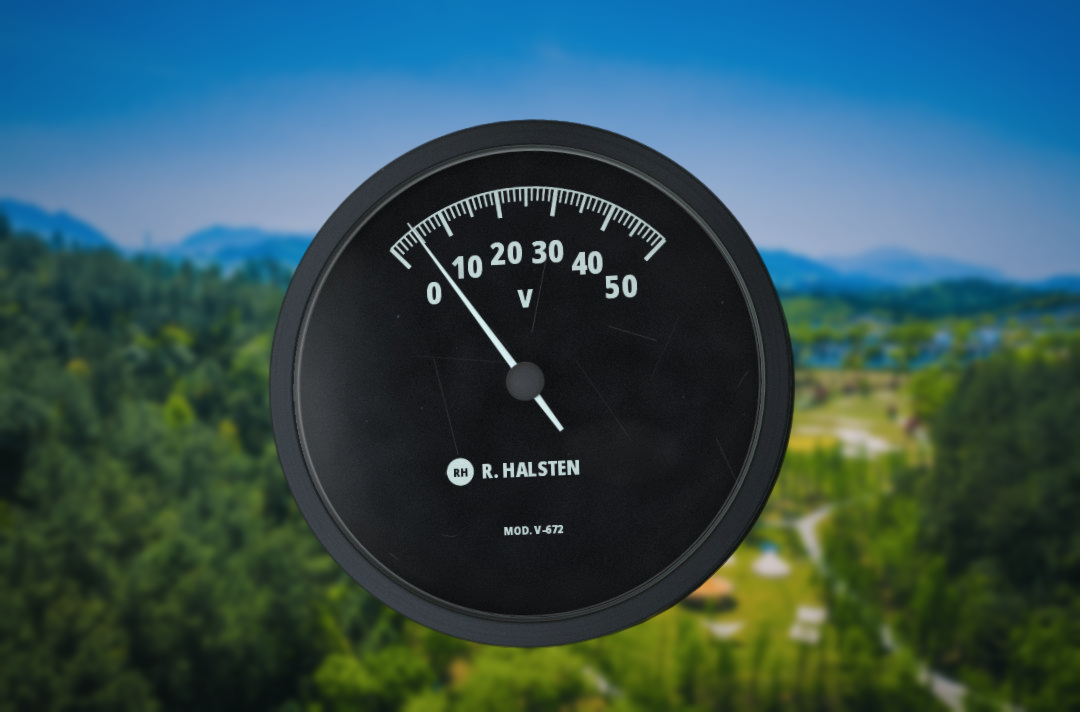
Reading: **5** V
